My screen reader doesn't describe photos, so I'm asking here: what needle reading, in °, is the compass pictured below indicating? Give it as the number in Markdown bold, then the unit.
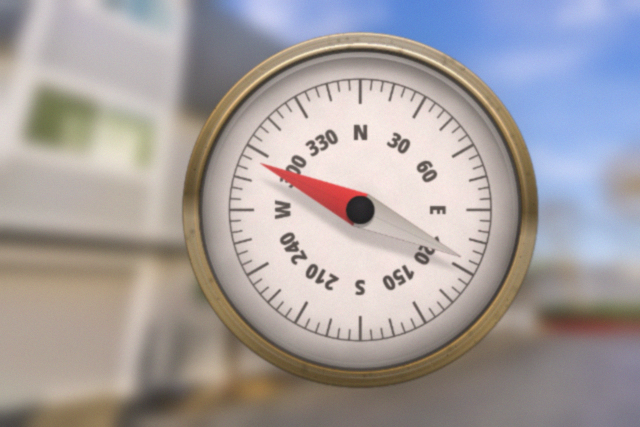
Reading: **295** °
